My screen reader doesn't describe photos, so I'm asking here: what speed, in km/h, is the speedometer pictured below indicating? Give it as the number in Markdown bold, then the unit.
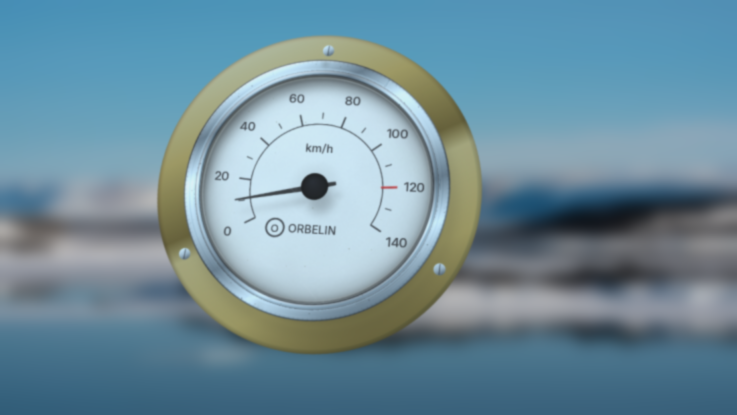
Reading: **10** km/h
